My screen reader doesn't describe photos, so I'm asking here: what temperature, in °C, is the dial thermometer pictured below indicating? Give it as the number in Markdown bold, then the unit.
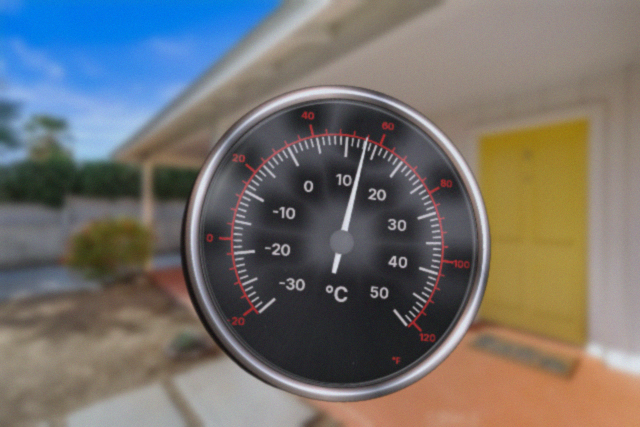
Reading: **13** °C
